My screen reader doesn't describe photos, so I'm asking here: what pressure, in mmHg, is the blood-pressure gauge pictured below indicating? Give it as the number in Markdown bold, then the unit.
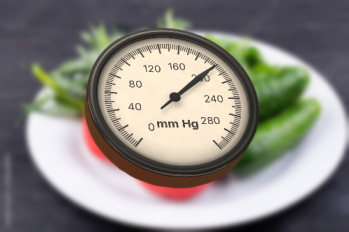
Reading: **200** mmHg
